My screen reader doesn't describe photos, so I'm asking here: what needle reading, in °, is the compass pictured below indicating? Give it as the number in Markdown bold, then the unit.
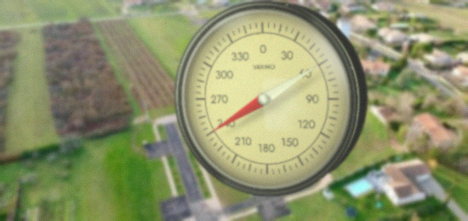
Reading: **240** °
